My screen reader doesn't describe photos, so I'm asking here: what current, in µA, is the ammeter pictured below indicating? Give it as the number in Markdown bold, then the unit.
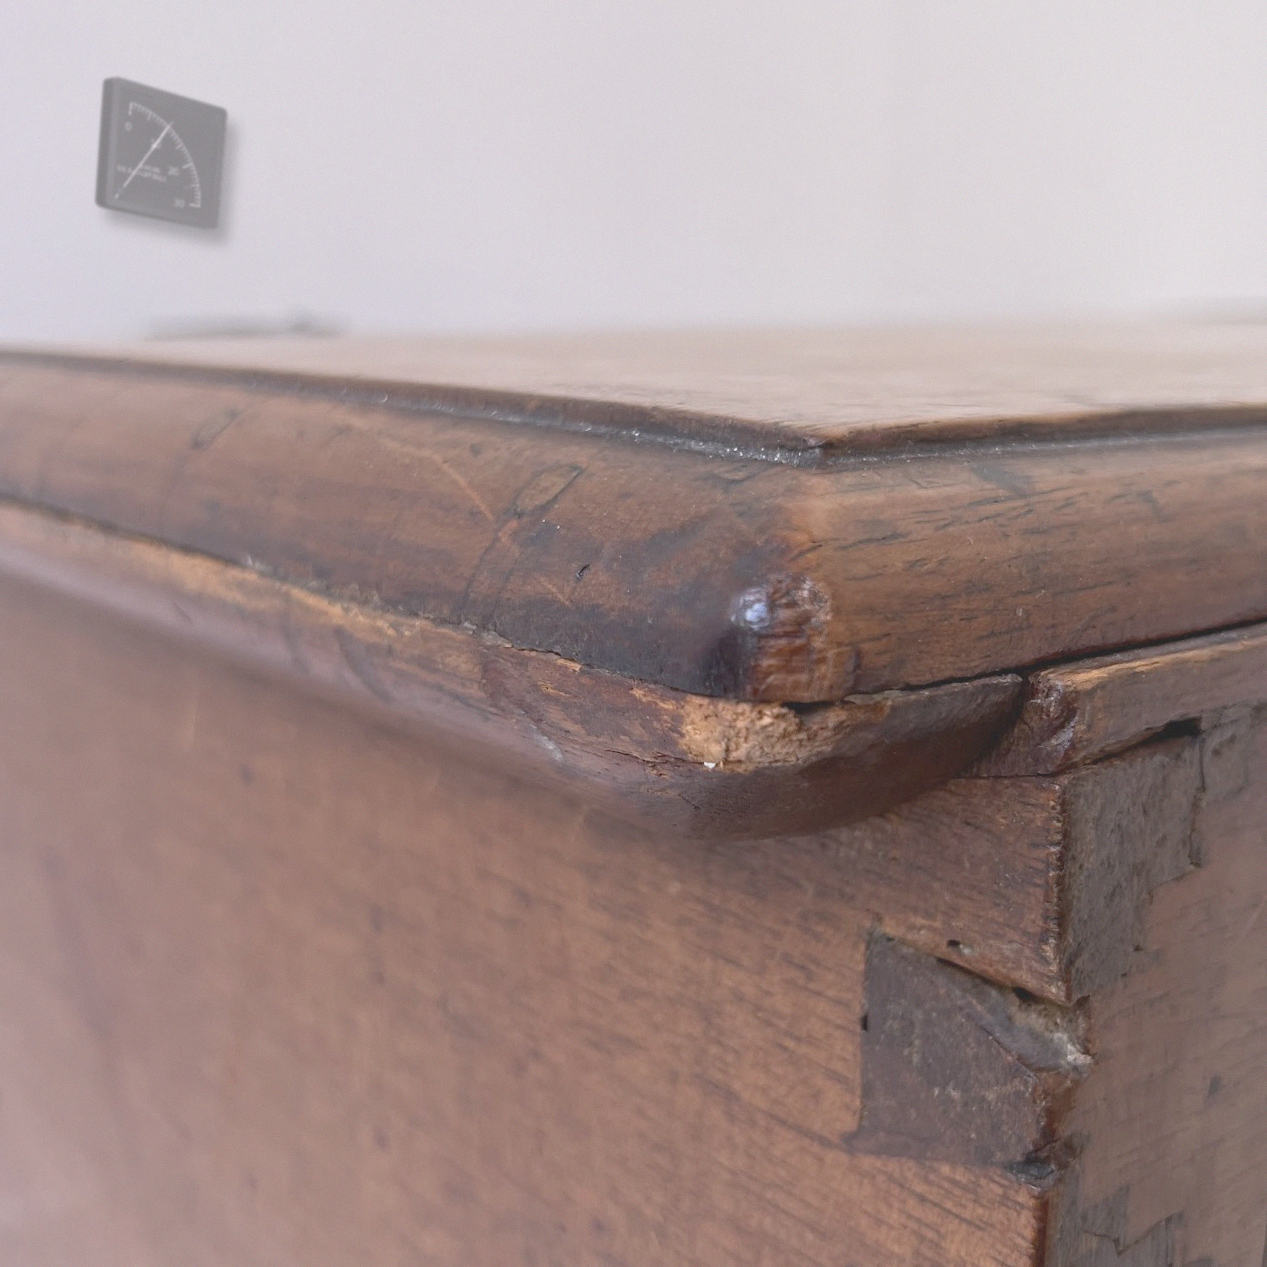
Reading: **10** µA
